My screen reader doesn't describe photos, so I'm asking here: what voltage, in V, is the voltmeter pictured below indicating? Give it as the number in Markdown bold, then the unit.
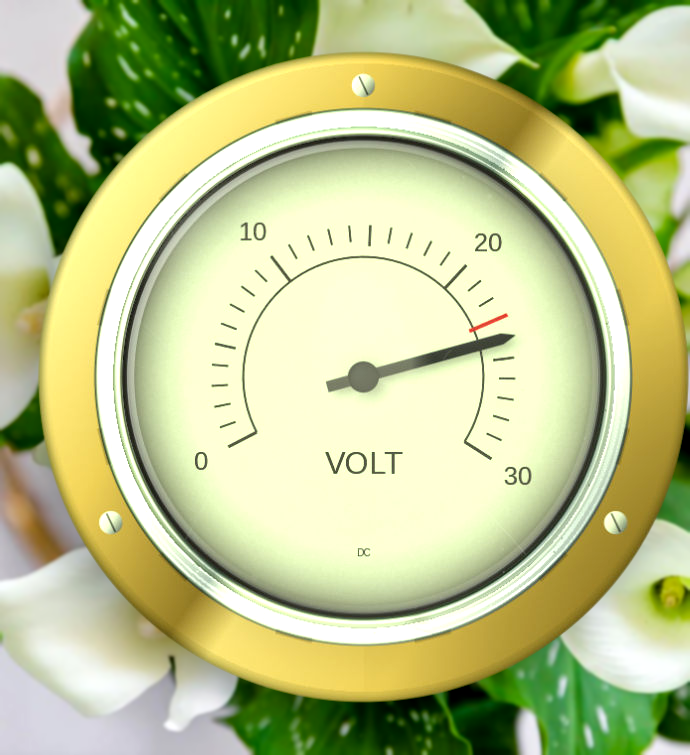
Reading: **24** V
